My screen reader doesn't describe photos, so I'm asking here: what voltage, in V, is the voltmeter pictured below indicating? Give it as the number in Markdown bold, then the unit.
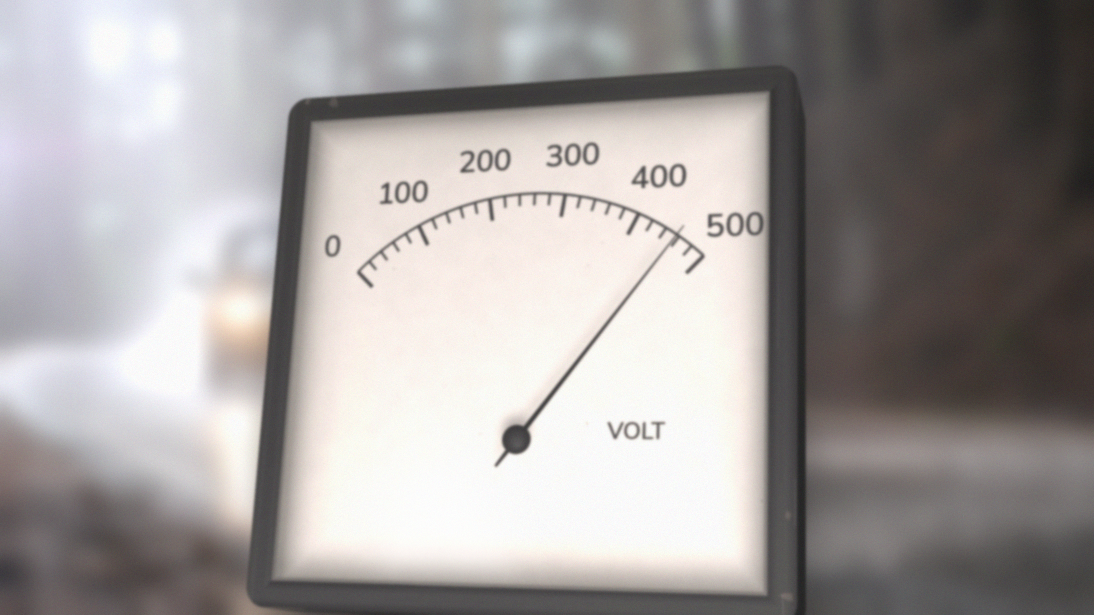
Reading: **460** V
